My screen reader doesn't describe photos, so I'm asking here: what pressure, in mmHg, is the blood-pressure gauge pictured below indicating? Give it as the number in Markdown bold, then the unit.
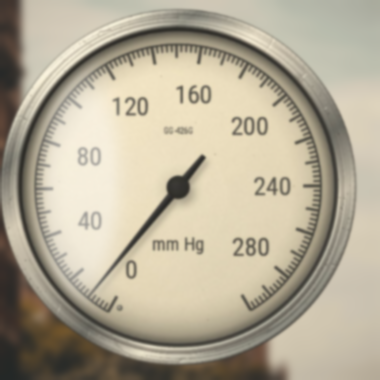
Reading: **10** mmHg
